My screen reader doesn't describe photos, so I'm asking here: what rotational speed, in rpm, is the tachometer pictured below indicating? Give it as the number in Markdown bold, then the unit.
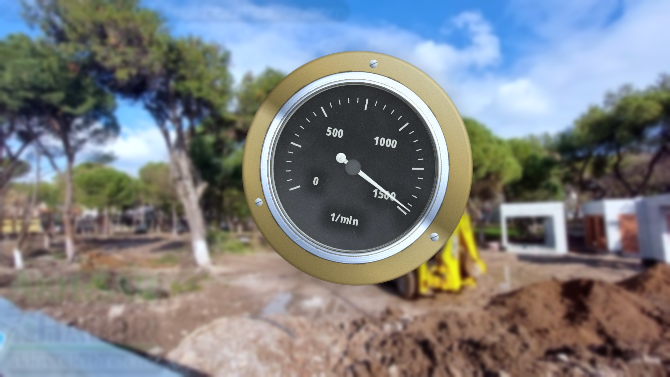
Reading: **1475** rpm
